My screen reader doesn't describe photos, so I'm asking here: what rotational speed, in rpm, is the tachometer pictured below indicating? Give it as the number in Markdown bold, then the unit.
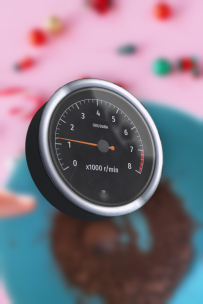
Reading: **1200** rpm
